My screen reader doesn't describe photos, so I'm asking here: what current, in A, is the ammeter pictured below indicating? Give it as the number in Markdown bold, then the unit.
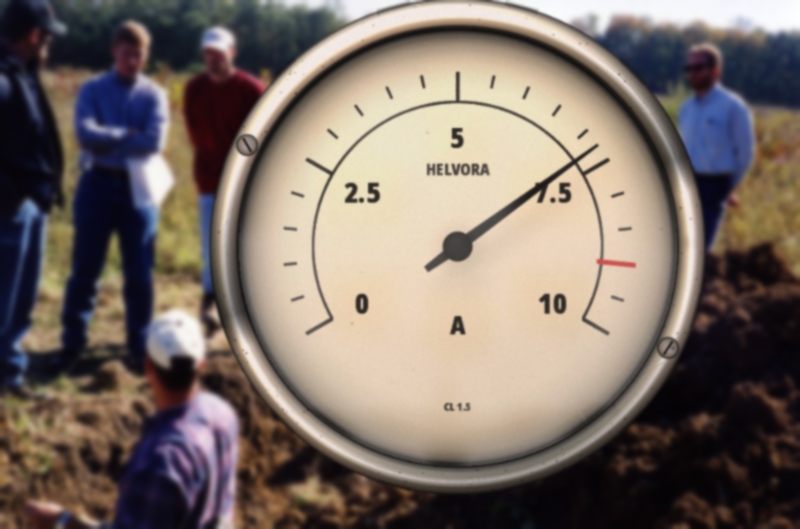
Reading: **7.25** A
